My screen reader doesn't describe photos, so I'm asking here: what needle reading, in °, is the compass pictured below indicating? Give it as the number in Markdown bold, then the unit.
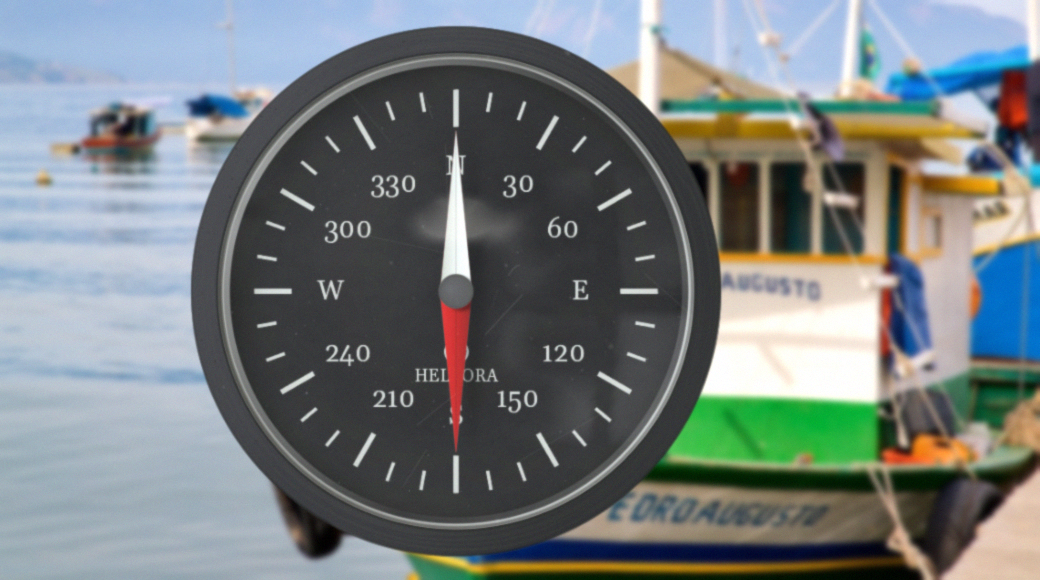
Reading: **180** °
